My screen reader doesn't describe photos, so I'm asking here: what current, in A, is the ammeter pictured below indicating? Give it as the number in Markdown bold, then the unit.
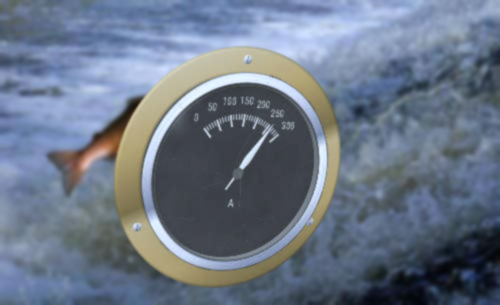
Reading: **250** A
